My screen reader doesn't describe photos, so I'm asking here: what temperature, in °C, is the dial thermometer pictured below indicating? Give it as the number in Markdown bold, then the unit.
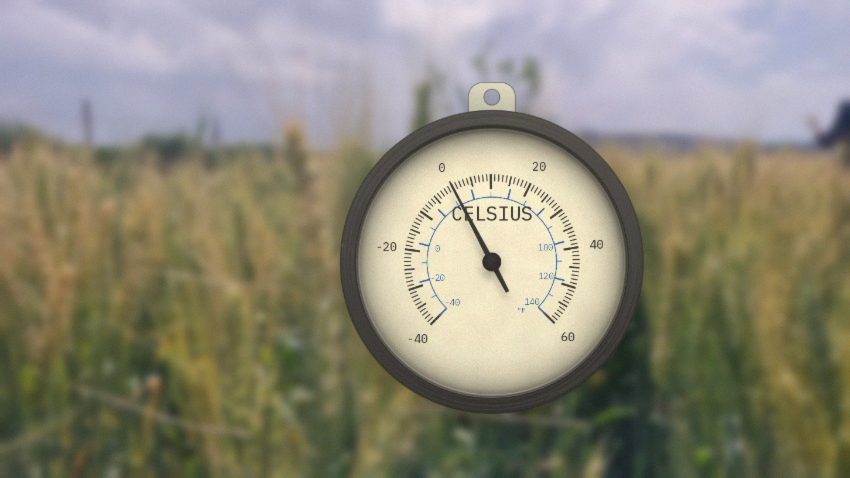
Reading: **0** °C
